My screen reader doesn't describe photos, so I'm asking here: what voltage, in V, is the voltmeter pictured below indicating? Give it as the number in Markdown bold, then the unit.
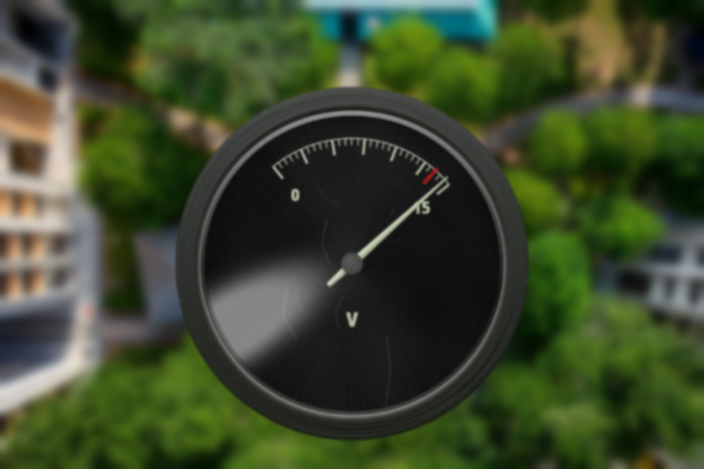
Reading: **14.5** V
